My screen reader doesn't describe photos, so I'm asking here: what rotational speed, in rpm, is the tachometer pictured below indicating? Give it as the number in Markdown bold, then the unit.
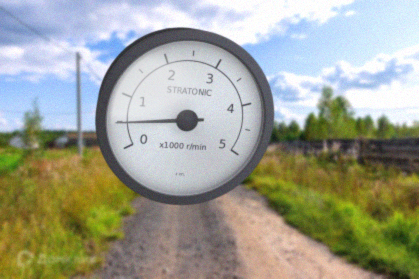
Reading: **500** rpm
